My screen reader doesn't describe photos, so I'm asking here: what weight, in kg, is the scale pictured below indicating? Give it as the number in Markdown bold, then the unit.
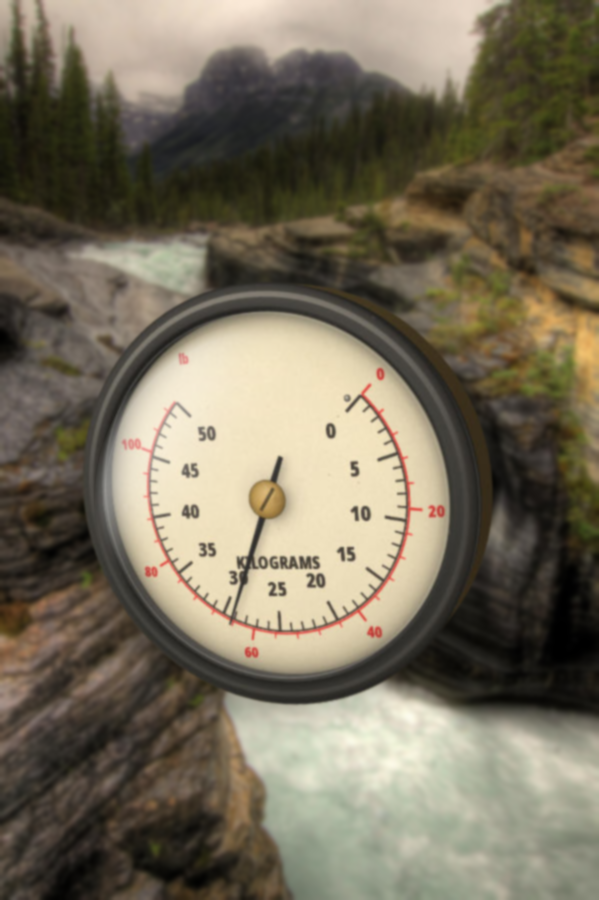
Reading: **29** kg
